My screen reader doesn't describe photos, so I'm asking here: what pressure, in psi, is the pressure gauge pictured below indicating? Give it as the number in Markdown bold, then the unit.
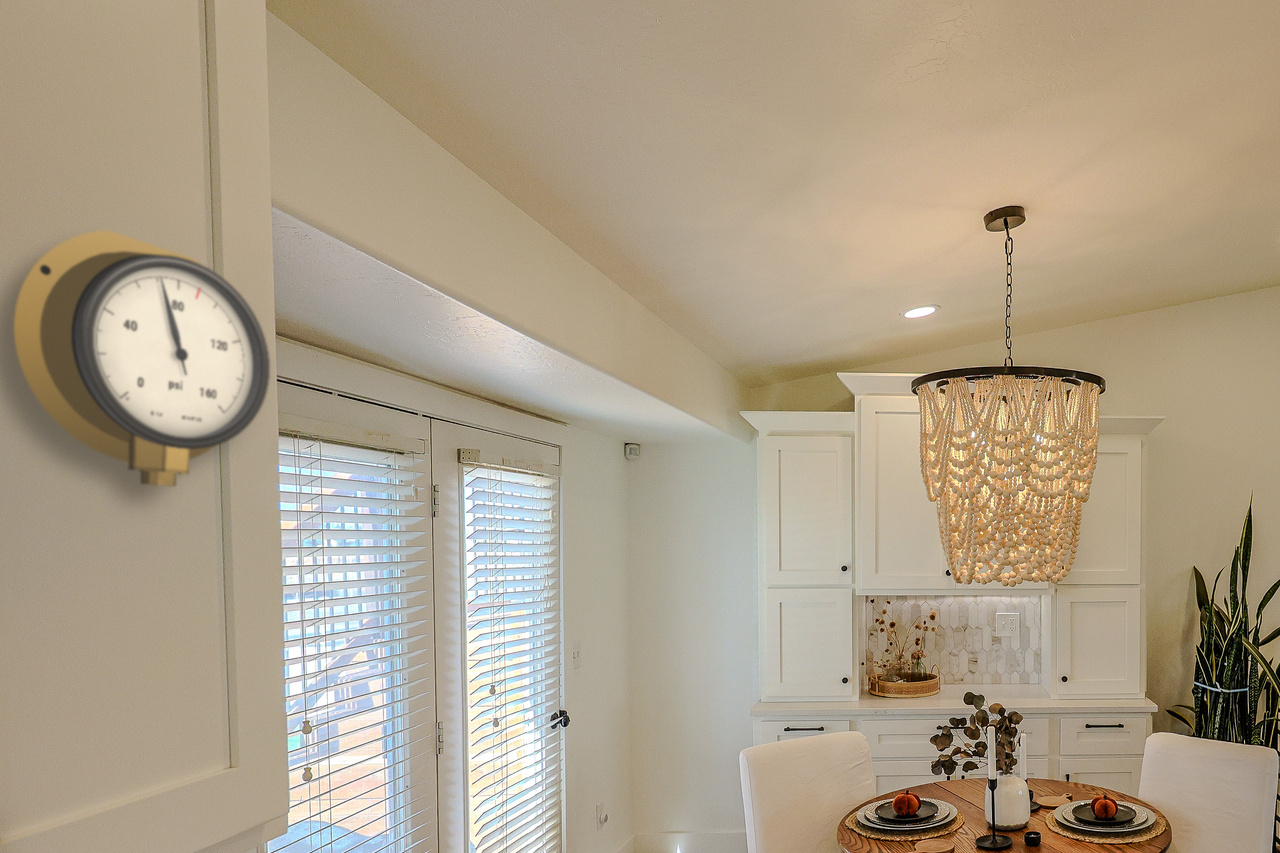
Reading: **70** psi
